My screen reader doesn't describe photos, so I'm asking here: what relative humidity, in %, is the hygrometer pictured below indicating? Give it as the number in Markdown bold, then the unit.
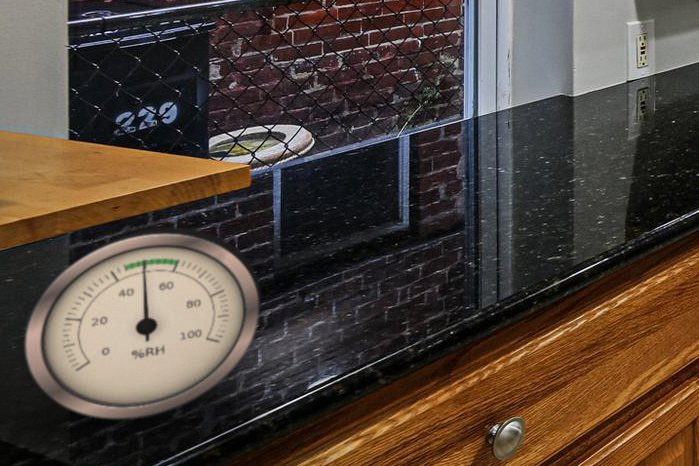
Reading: **50** %
